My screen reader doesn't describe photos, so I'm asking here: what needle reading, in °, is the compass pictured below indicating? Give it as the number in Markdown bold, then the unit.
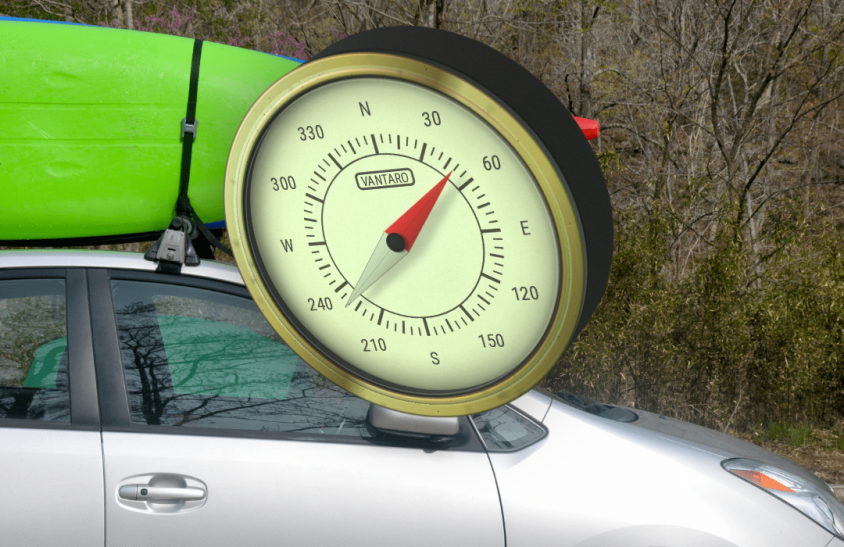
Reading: **50** °
